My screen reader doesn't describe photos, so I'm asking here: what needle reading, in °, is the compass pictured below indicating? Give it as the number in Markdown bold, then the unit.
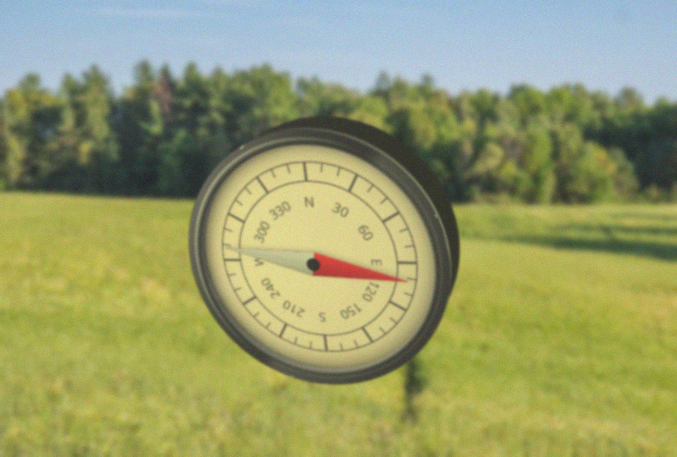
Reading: **100** °
